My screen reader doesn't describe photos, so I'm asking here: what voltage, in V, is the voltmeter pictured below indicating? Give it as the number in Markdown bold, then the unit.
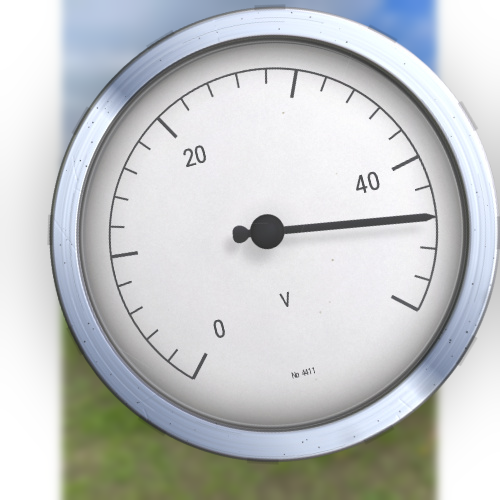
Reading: **44** V
